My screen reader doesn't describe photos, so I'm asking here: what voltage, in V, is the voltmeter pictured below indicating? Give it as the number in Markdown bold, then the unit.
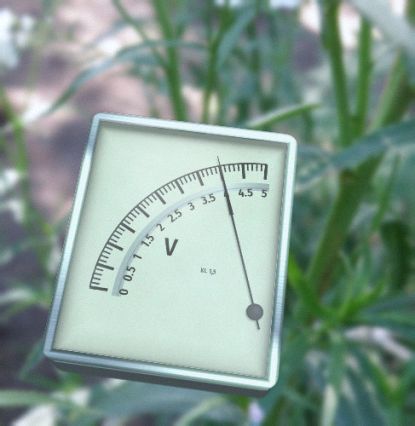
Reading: **4** V
